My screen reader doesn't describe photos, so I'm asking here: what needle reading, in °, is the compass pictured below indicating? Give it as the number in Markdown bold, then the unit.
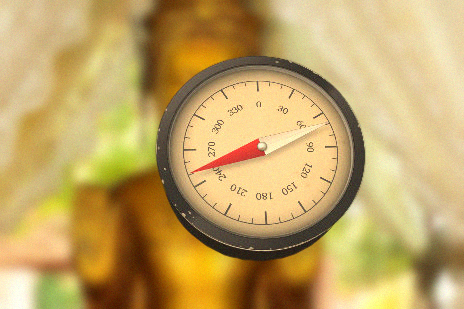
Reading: **250** °
